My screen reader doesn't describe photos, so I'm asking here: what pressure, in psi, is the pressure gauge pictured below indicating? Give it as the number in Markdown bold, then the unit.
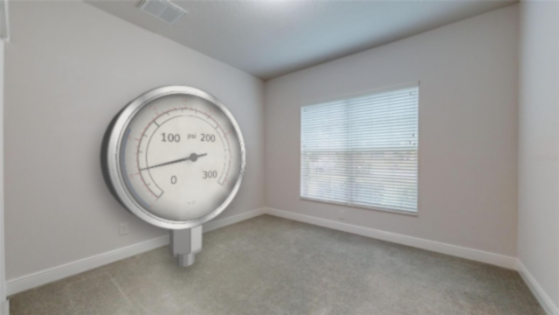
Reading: **40** psi
